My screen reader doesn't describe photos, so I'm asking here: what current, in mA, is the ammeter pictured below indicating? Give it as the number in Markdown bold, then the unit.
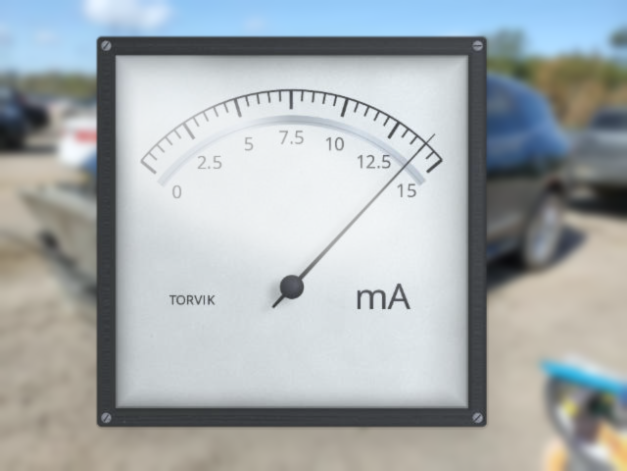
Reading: **14** mA
